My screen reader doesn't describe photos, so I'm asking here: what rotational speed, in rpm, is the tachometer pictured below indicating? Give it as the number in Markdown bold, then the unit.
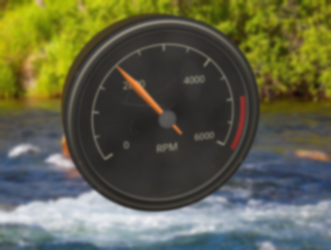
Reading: **2000** rpm
